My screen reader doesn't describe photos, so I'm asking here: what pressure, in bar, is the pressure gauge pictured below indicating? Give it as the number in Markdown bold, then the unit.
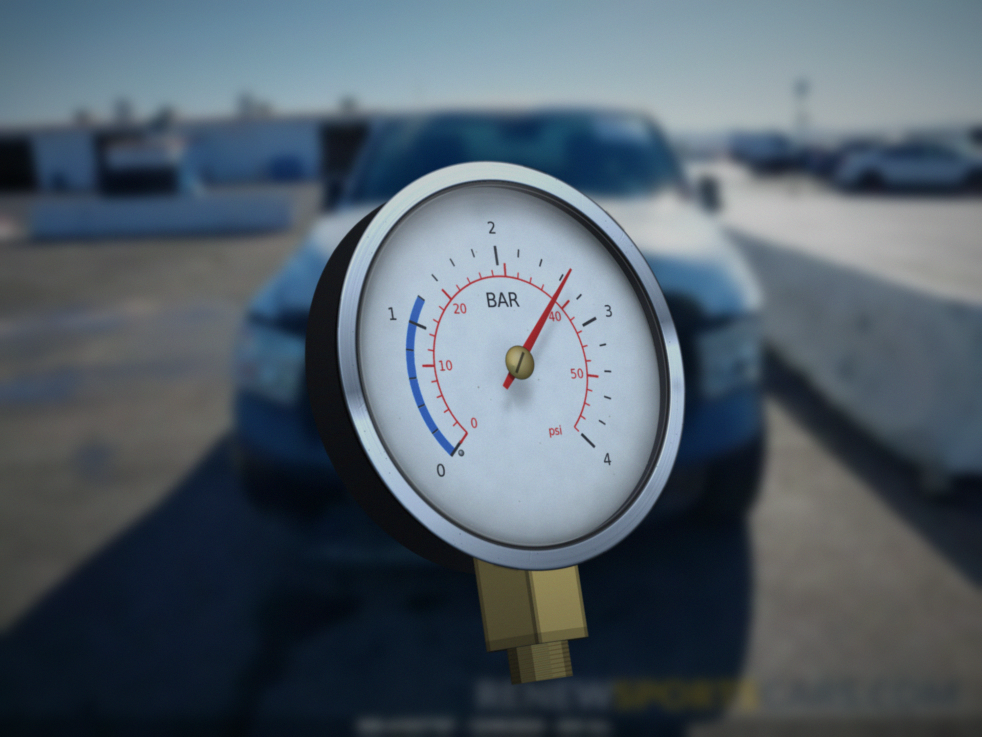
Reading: **2.6** bar
